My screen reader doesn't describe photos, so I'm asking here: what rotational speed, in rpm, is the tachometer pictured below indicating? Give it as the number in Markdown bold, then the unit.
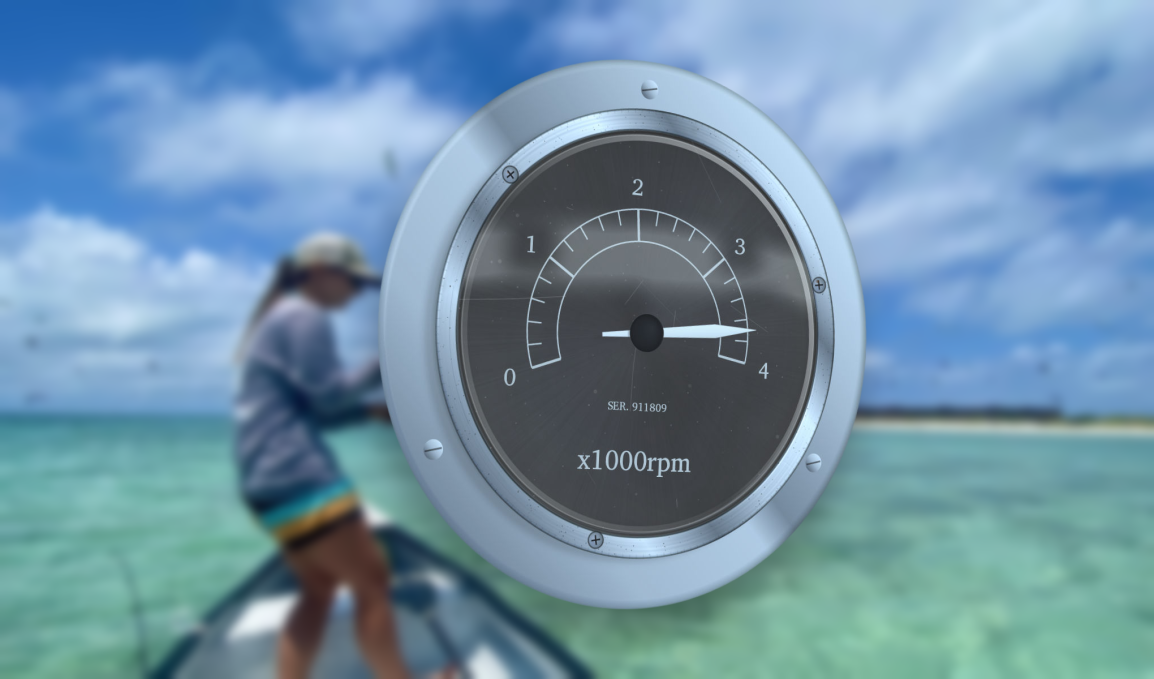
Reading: **3700** rpm
